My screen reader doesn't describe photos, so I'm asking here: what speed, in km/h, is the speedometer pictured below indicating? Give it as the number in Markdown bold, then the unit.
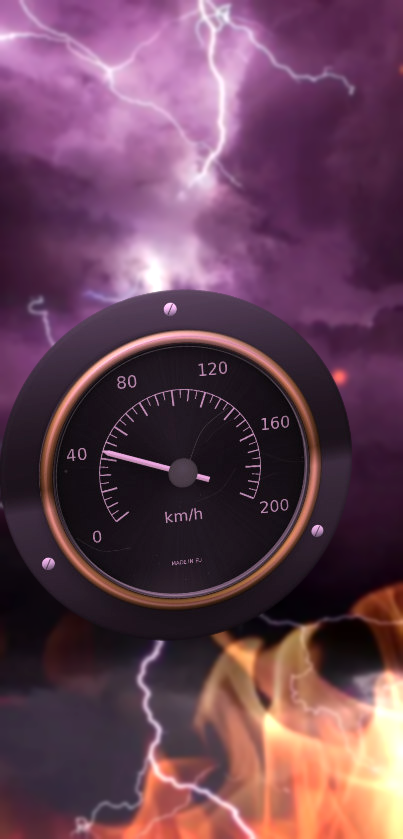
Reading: **45** km/h
